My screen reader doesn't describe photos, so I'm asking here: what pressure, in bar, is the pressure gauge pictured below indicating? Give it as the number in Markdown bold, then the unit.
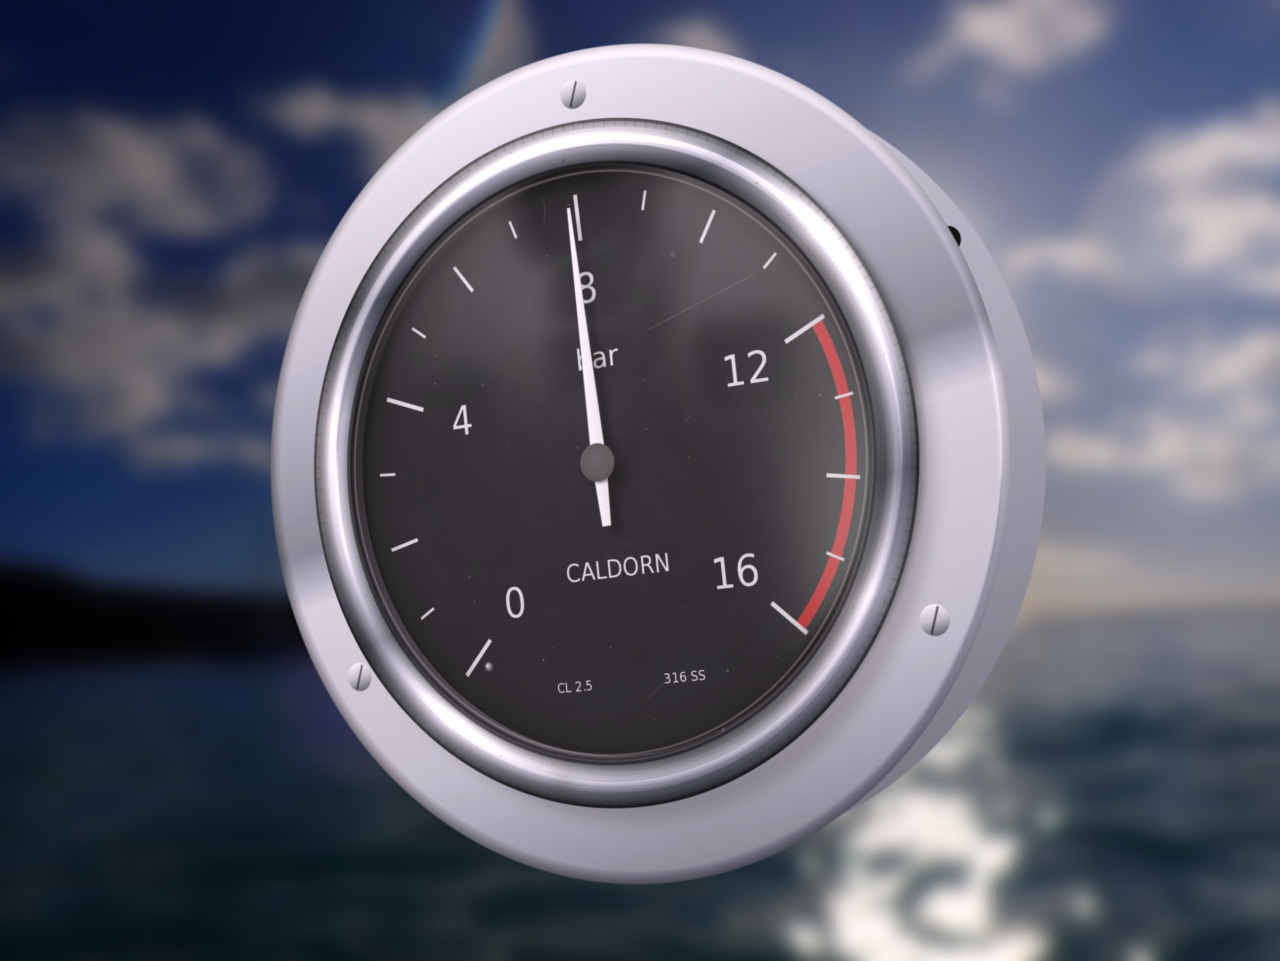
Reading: **8** bar
